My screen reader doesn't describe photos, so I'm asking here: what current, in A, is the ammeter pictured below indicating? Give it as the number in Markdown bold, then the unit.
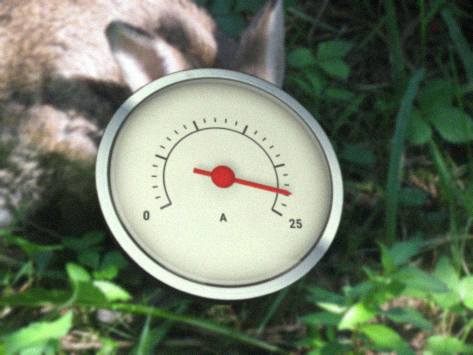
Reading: **23** A
